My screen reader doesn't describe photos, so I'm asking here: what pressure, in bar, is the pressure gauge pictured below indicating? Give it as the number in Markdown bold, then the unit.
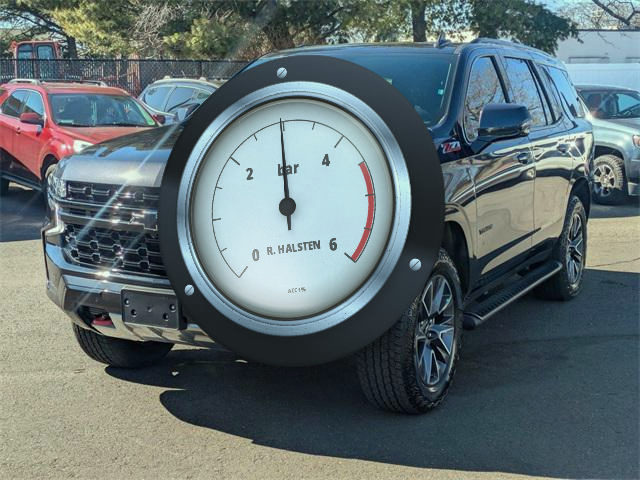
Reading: **3** bar
